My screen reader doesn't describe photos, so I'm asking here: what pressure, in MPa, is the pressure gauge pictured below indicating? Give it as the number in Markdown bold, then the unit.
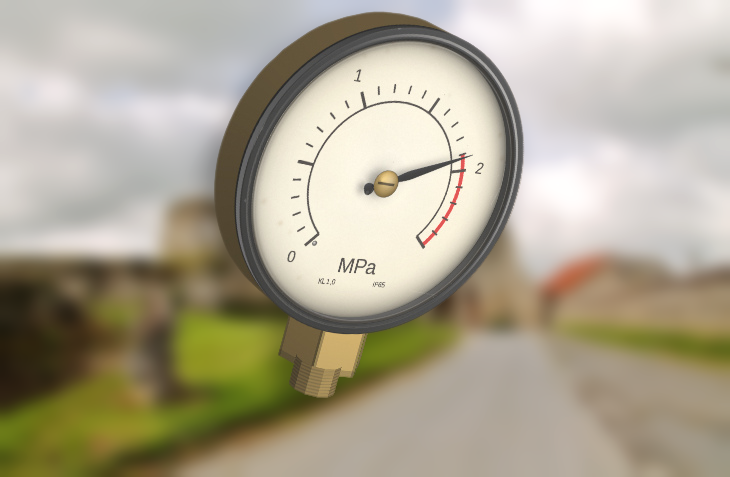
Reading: **1.9** MPa
